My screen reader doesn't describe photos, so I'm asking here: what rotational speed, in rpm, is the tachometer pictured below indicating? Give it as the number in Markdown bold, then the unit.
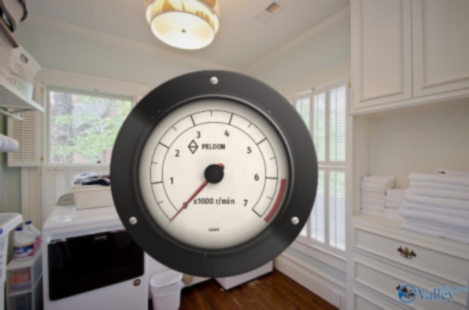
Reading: **0** rpm
